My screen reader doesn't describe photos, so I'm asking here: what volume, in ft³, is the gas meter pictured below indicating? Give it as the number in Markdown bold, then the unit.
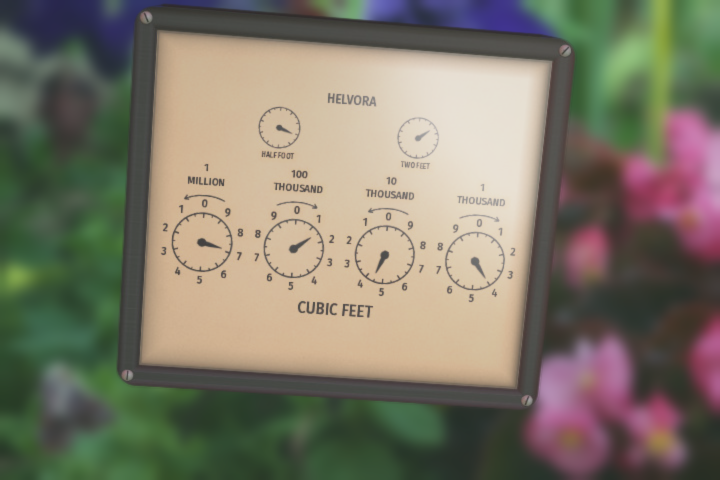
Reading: **714400** ft³
